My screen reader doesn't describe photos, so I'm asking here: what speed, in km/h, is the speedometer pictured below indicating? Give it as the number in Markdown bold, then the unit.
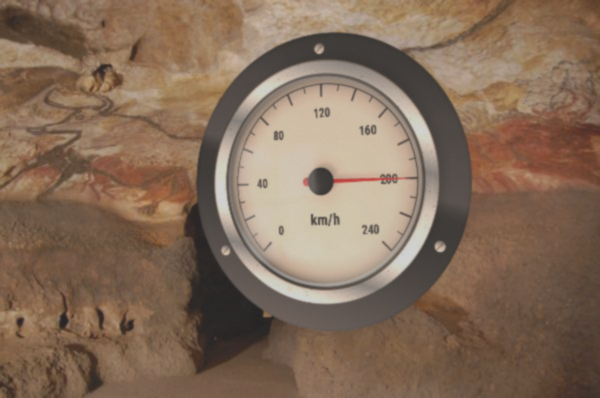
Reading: **200** km/h
